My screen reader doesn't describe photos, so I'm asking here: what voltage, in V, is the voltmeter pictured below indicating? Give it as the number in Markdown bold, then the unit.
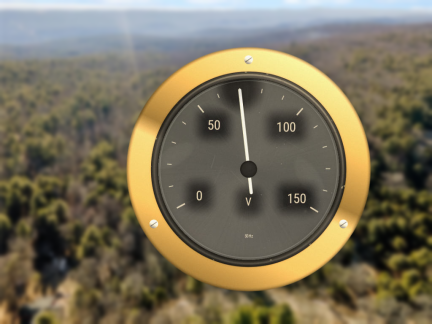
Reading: **70** V
